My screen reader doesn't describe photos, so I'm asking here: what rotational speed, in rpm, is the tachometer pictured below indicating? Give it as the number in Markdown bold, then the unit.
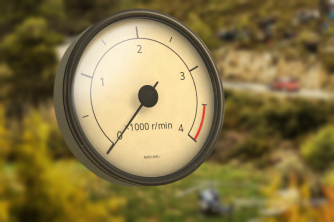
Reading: **0** rpm
